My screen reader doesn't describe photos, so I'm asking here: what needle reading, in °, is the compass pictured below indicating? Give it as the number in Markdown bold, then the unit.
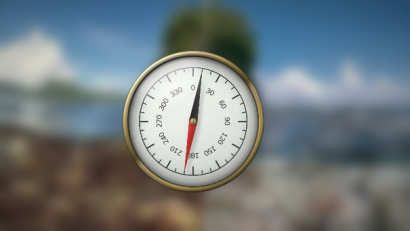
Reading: **190** °
